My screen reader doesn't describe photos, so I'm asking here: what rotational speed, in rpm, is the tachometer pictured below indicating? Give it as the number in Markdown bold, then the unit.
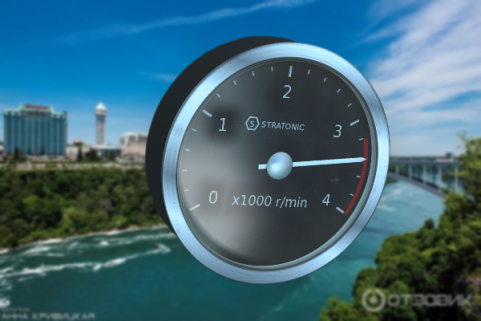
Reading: **3400** rpm
